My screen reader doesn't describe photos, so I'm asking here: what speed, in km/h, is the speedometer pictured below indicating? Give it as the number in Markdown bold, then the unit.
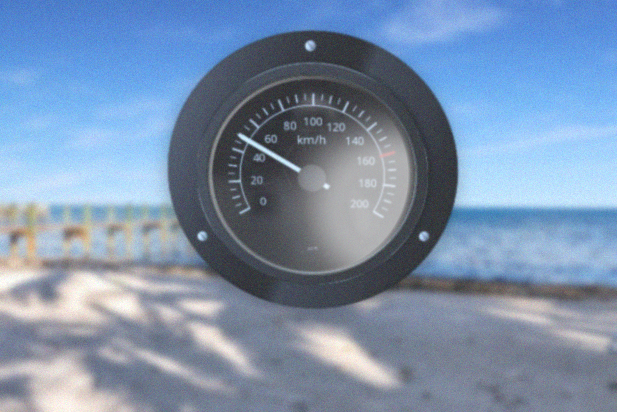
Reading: **50** km/h
